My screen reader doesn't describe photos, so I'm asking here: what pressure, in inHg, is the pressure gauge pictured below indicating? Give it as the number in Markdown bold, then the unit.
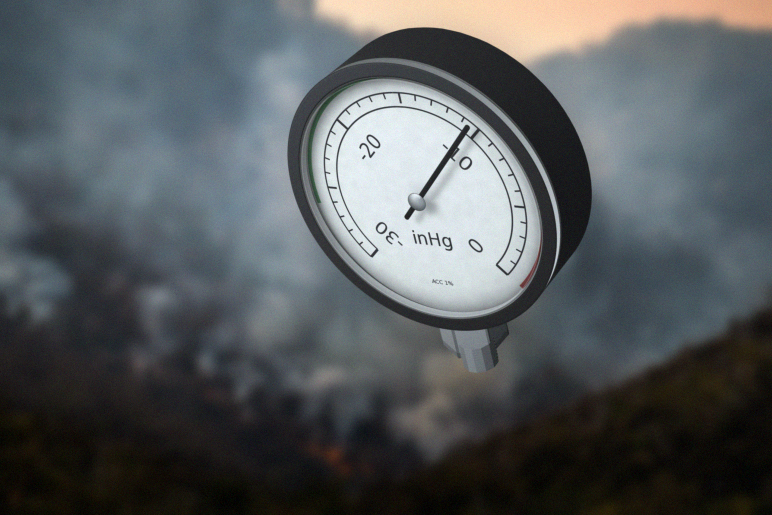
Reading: **-10.5** inHg
